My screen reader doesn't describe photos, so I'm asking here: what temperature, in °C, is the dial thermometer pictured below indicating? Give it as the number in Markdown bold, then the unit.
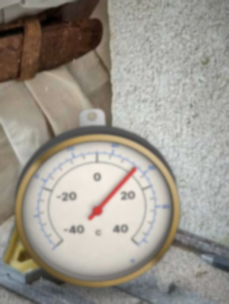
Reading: **12** °C
